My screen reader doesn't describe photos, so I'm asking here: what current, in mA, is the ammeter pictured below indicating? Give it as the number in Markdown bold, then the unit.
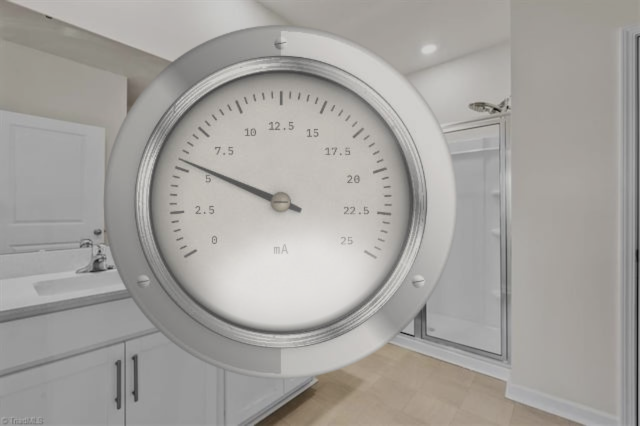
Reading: **5.5** mA
